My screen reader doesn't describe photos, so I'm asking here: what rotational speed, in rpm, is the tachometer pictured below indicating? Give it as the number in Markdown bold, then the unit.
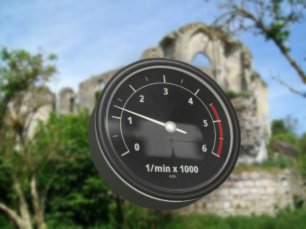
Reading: **1250** rpm
